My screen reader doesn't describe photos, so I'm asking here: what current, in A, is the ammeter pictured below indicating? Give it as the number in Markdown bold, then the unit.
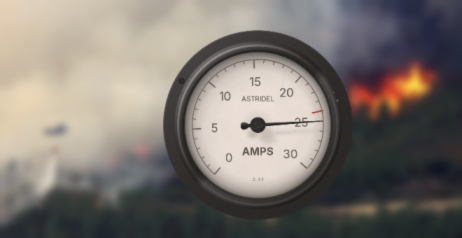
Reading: **25** A
